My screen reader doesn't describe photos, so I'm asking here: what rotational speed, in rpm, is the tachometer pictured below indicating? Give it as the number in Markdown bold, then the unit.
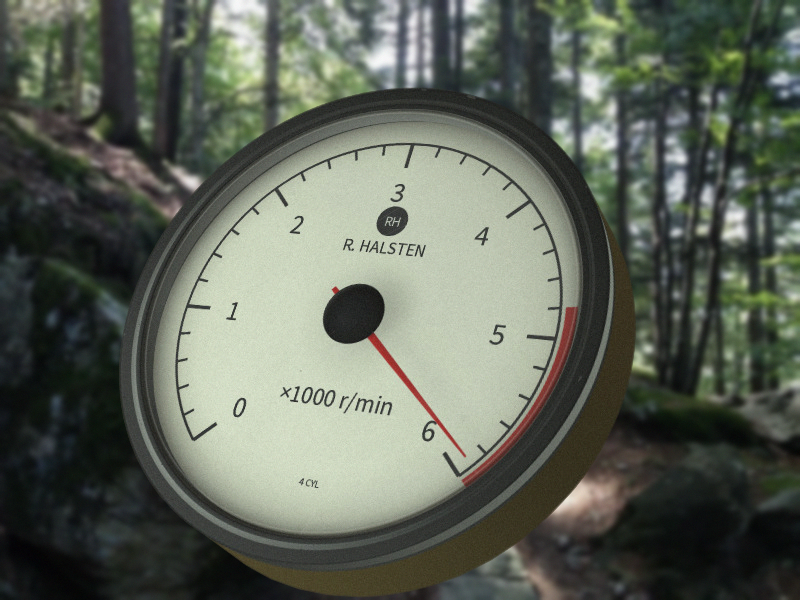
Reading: **5900** rpm
